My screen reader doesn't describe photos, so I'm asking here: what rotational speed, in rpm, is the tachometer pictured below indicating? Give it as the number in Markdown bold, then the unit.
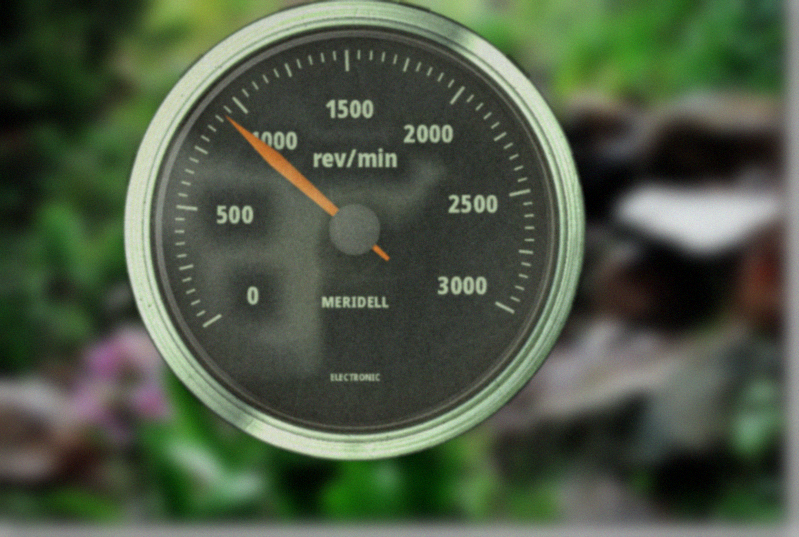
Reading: **925** rpm
